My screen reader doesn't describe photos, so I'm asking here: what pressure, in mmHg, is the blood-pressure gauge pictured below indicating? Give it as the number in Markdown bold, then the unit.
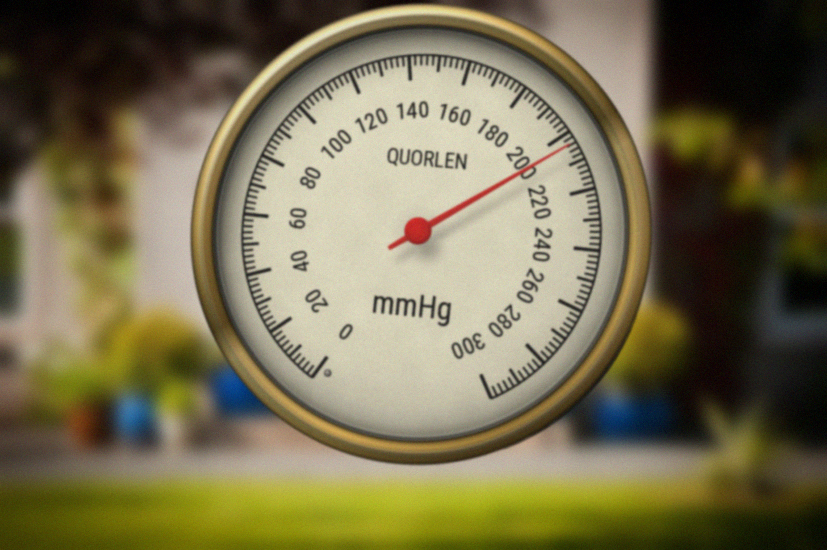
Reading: **204** mmHg
